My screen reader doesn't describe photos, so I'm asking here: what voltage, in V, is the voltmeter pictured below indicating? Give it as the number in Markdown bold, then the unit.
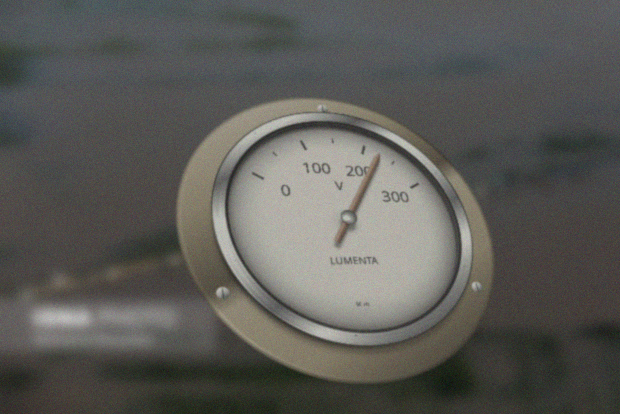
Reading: **225** V
